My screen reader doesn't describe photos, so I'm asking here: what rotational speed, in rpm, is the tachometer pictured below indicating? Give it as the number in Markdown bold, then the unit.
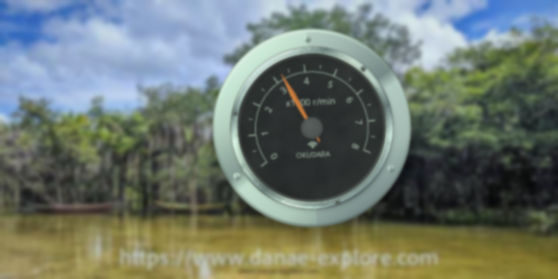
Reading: **3250** rpm
